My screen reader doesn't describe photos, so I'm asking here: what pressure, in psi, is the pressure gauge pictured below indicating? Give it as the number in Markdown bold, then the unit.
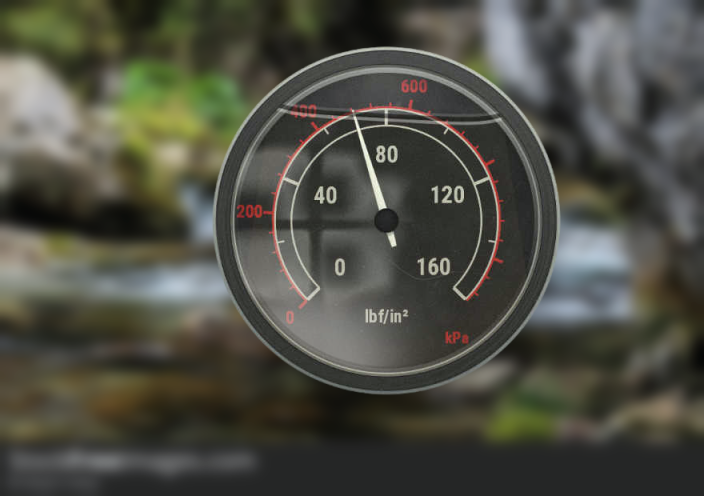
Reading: **70** psi
